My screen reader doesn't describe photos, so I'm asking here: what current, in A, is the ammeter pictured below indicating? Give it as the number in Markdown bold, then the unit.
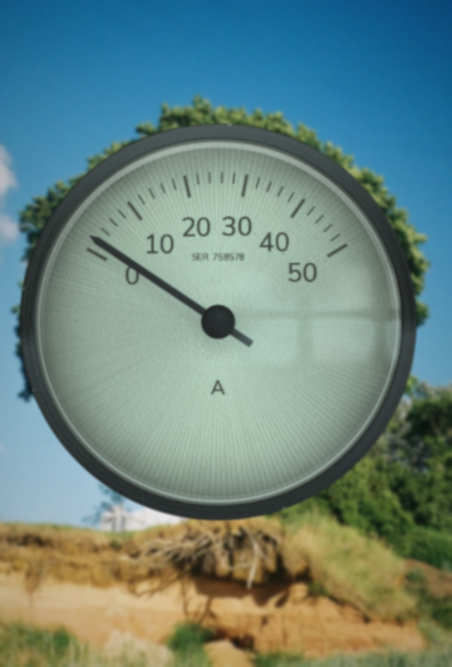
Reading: **2** A
